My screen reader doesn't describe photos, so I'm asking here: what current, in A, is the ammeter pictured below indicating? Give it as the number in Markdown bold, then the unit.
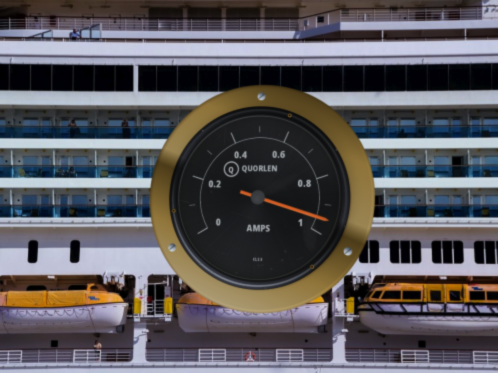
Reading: **0.95** A
